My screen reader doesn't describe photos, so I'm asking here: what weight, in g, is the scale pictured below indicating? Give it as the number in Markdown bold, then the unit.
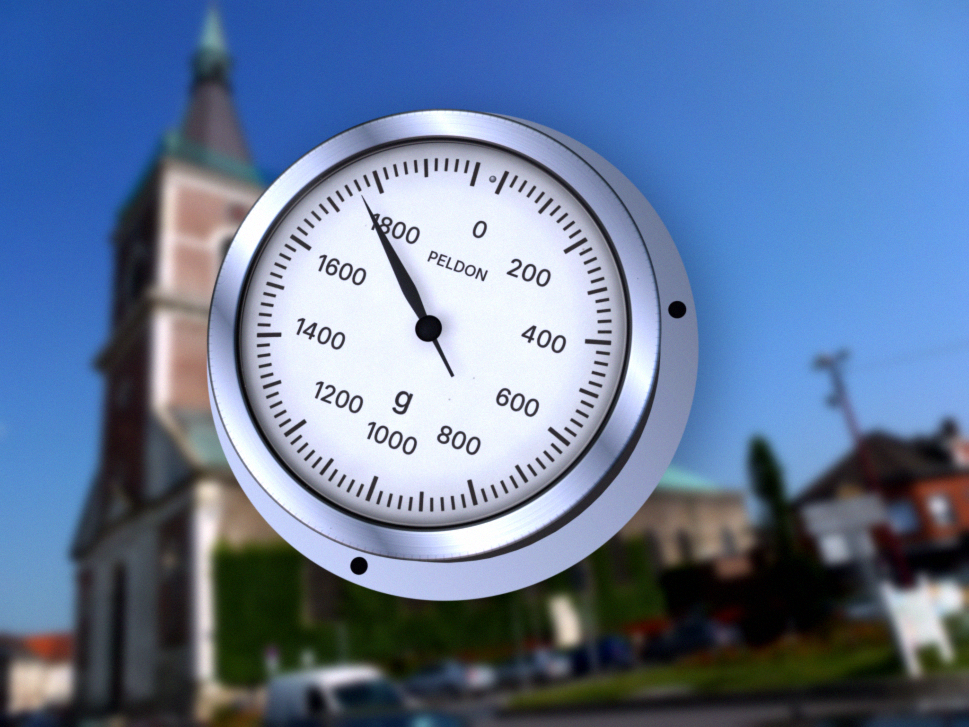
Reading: **1760** g
